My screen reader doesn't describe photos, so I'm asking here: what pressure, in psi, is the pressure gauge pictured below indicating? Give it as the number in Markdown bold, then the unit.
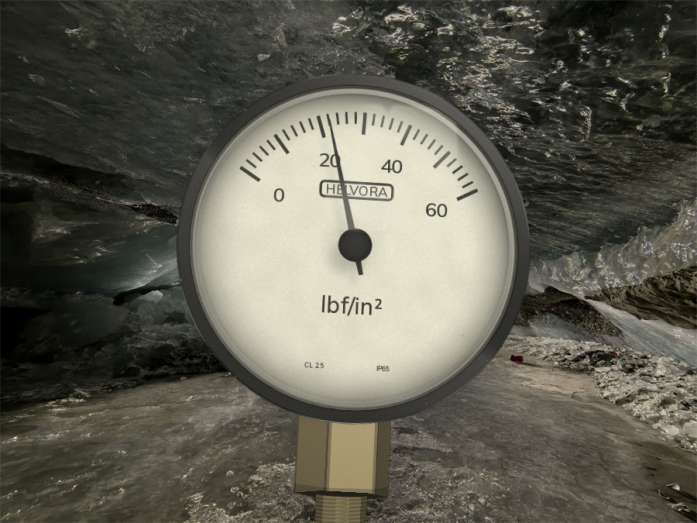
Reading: **22** psi
